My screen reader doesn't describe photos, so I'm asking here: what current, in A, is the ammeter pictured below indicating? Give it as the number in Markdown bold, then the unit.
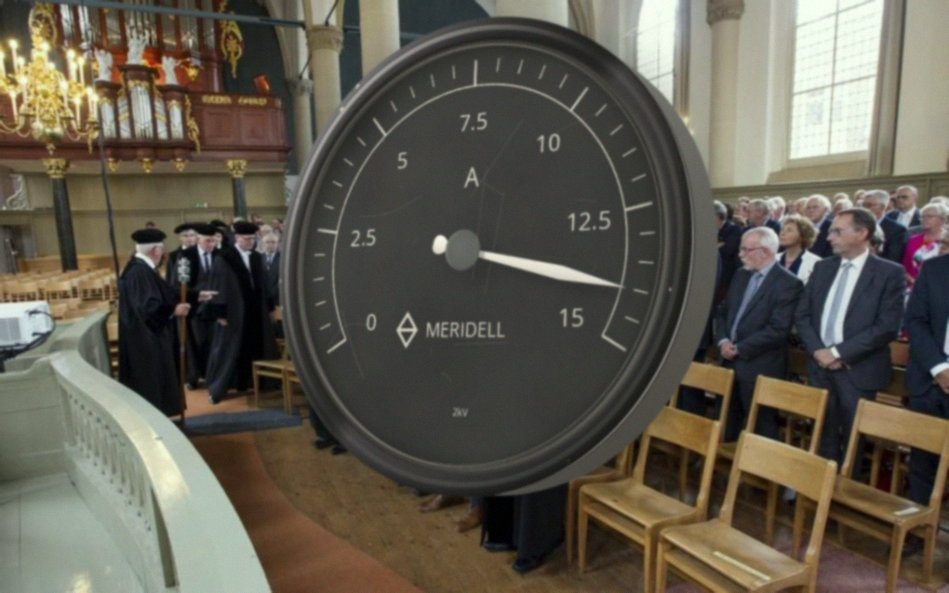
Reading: **14** A
